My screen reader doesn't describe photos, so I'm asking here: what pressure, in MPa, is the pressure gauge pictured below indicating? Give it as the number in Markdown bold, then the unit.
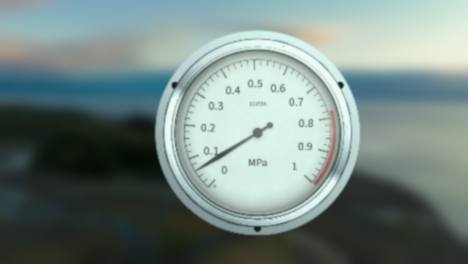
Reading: **0.06** MPa
